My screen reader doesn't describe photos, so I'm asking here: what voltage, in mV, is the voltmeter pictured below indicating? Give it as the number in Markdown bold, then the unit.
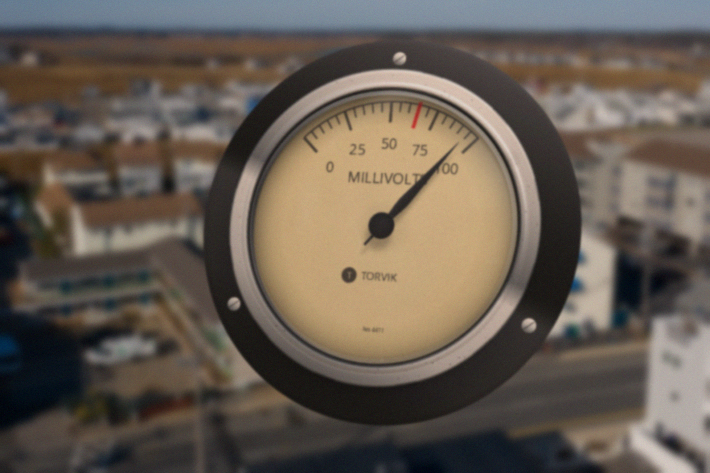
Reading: **95** mV
